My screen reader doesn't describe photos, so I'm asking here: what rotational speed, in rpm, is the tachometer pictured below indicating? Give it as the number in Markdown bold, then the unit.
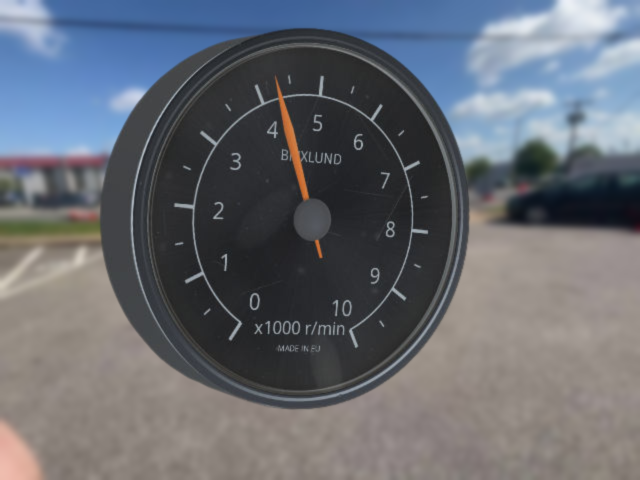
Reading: **4250** rpm
